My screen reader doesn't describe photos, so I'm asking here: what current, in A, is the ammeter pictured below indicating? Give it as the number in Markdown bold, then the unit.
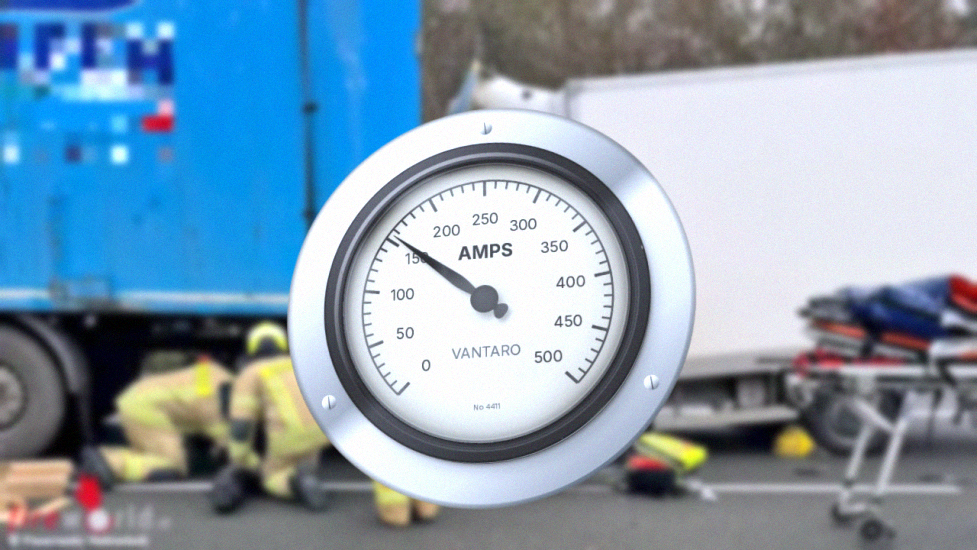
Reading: **155** A
